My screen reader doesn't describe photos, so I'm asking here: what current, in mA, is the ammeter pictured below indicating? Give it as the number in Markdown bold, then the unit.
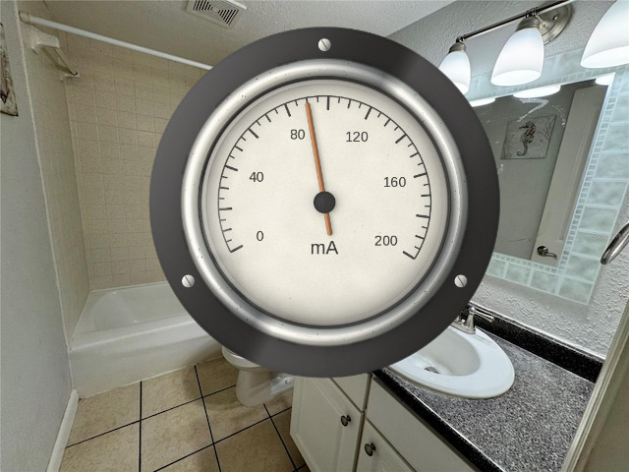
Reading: **90** mA
